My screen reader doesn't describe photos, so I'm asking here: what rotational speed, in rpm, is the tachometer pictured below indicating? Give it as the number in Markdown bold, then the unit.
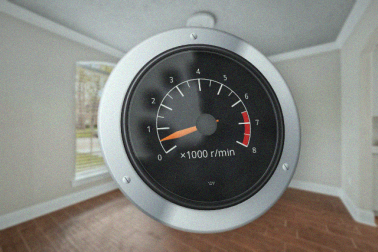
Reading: **500** rpm
